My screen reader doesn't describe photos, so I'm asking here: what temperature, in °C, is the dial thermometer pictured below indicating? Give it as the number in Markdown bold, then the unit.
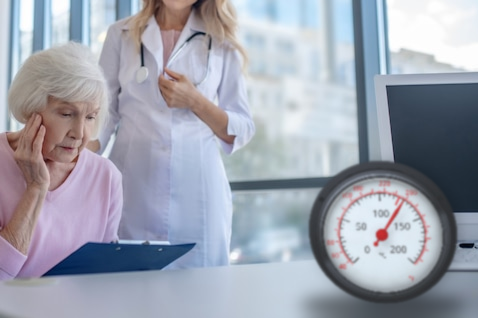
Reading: **125** °C
